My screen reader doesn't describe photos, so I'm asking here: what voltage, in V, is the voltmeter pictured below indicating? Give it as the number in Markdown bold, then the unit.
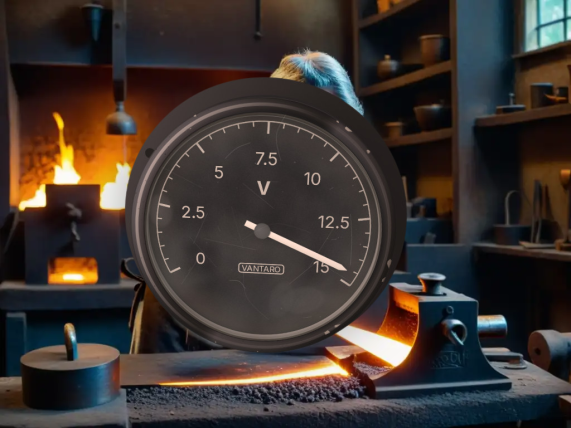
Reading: **14.5** V
